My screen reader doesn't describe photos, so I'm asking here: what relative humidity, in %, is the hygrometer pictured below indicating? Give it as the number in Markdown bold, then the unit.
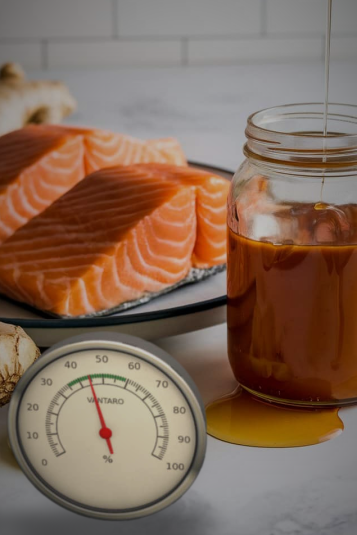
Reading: **45** %
